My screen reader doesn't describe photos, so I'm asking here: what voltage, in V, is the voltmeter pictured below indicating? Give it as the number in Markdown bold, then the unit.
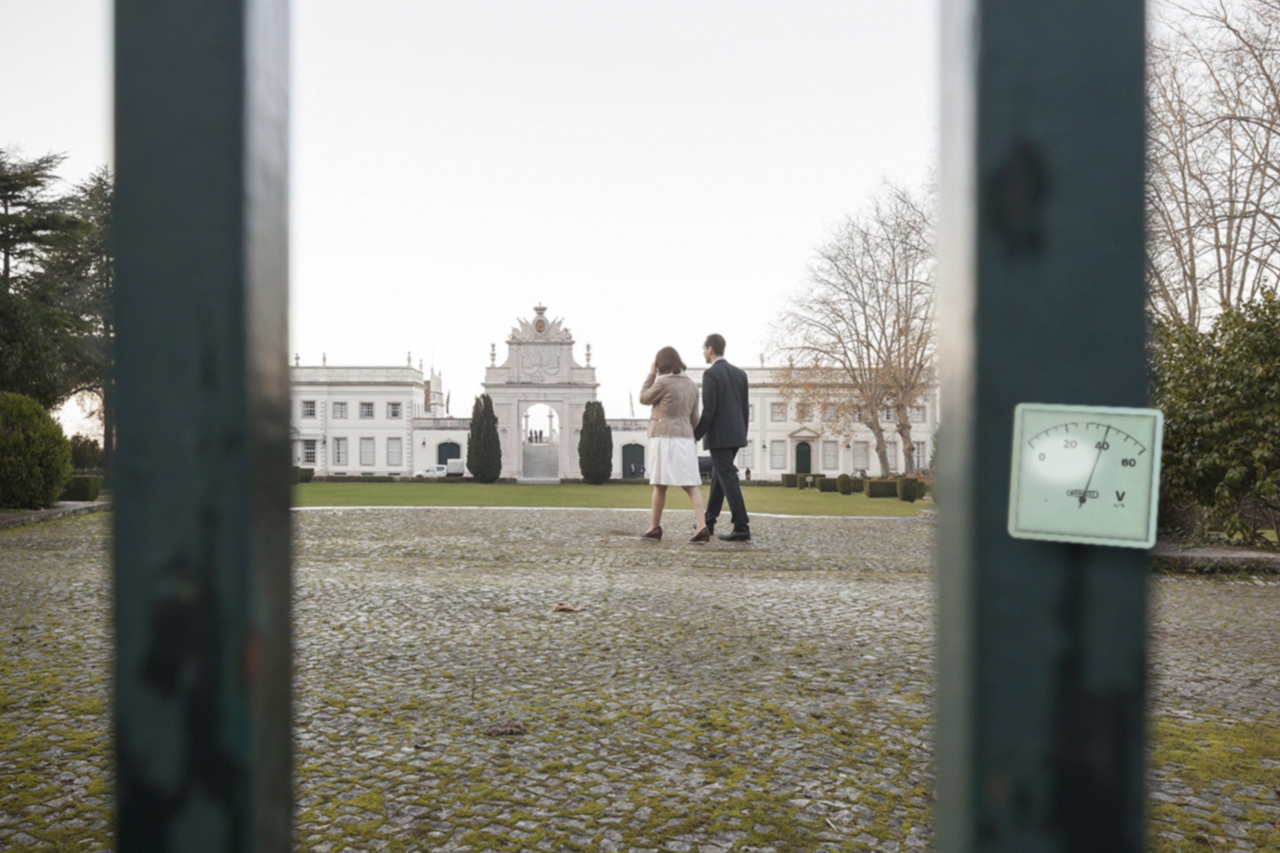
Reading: **40** V
